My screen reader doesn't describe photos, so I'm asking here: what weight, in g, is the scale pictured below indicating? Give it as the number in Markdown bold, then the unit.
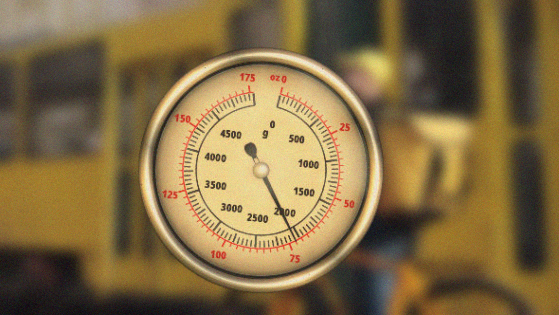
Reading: **2050** g
